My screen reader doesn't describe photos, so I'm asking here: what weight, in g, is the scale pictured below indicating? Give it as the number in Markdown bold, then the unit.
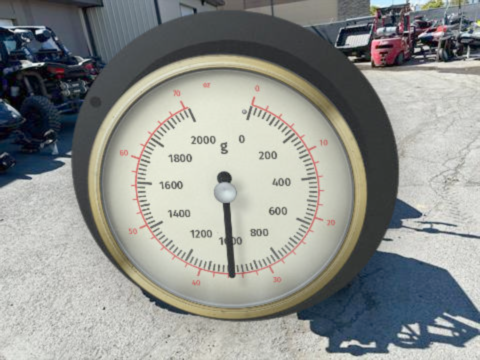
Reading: **1000** g
